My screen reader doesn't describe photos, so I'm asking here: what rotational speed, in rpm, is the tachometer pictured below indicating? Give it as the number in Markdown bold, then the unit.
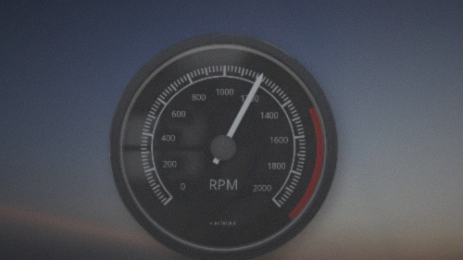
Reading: **1200** rpm
